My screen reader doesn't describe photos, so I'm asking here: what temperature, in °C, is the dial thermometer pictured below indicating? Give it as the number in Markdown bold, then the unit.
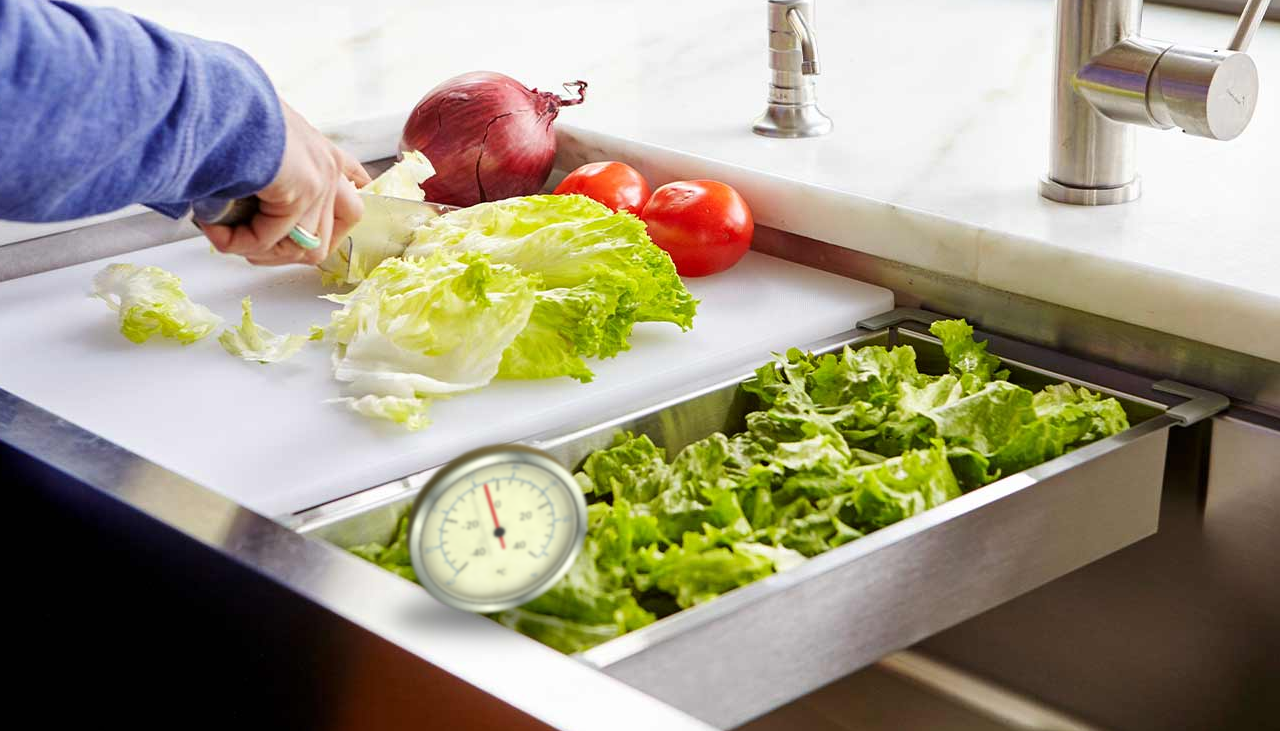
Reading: **-4** °C
